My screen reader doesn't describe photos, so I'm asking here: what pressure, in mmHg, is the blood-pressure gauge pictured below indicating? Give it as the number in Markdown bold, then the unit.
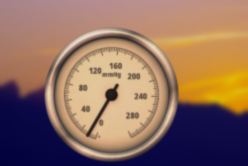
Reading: **10** mmHg
